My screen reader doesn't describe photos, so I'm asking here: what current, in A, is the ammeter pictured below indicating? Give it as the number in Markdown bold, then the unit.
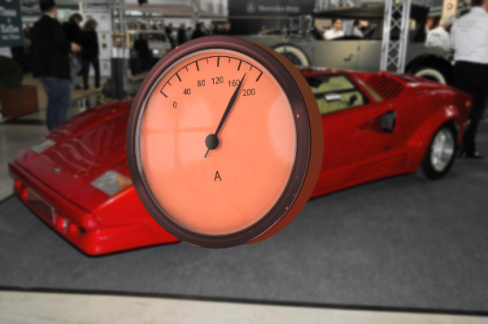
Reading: **180** A
